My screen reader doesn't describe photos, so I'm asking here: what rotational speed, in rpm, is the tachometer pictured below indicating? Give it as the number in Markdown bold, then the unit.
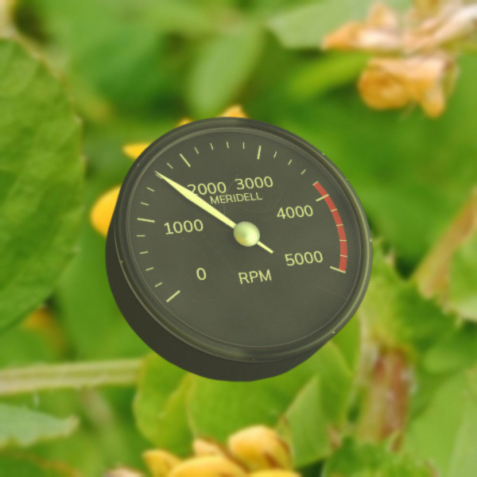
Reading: **1600** rpm
